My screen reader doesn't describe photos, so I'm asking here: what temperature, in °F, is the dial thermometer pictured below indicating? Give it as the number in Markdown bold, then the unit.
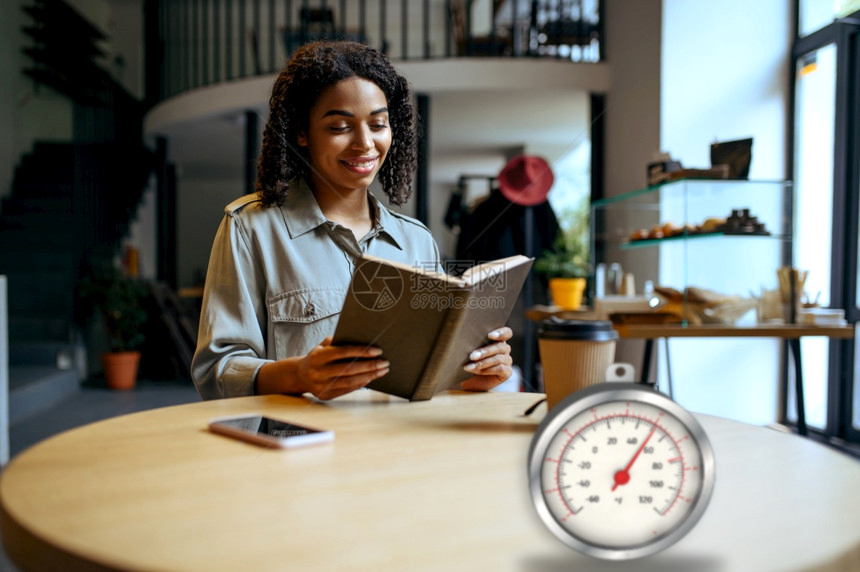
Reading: **50** °F
